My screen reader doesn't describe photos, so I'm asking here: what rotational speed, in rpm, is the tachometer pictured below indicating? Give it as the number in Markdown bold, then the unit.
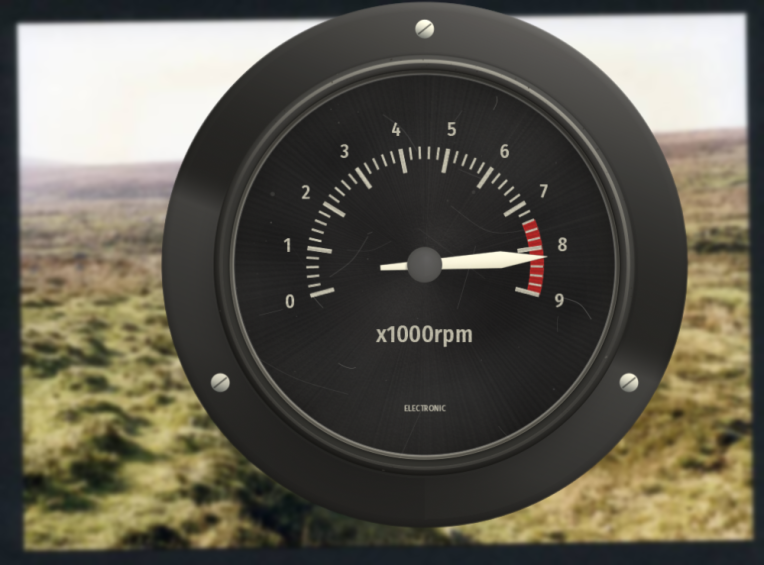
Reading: **8200** rpm
